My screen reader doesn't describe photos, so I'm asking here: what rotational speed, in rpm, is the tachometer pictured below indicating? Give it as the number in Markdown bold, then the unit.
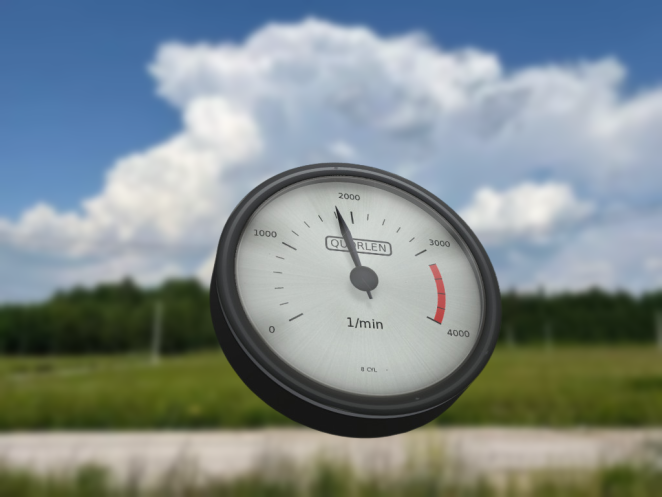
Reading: **1800** rpm
